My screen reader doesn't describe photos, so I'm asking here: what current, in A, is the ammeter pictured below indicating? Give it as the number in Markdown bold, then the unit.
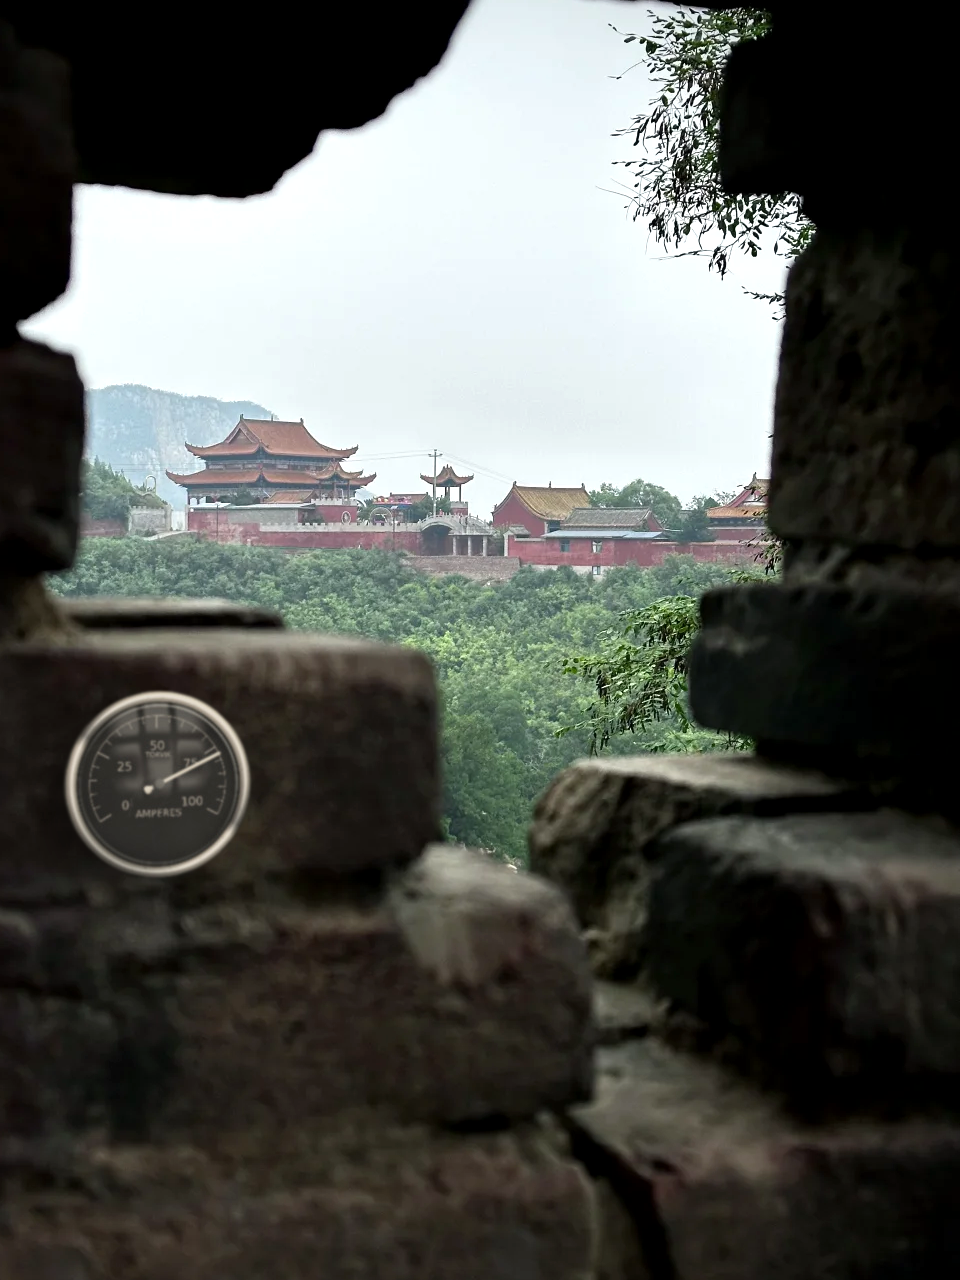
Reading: **77.5** A
